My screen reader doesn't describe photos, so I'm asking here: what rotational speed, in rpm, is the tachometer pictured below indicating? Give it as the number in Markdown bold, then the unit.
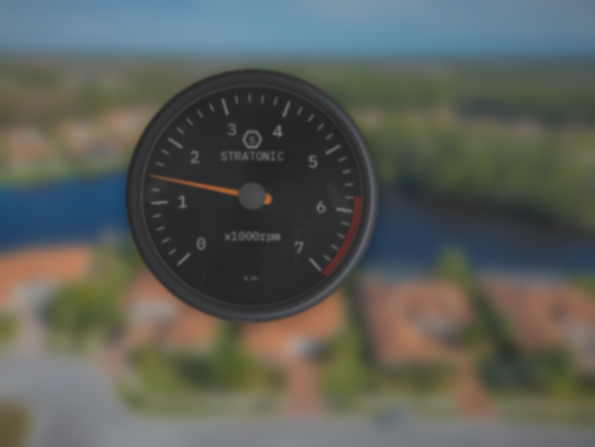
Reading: **1400** rpm
